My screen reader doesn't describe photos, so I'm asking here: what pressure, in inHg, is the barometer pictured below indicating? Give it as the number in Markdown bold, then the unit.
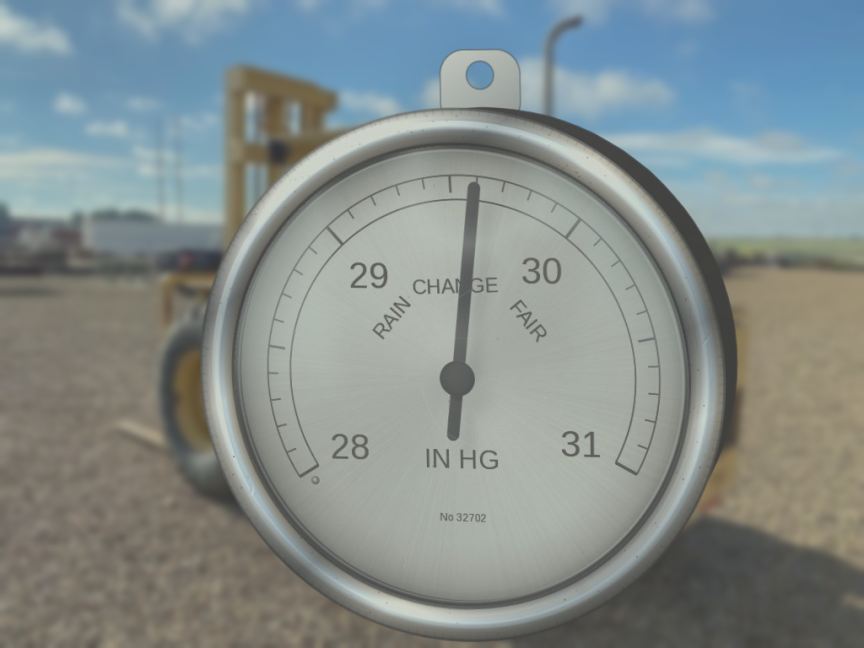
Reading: **29.6** inHg
